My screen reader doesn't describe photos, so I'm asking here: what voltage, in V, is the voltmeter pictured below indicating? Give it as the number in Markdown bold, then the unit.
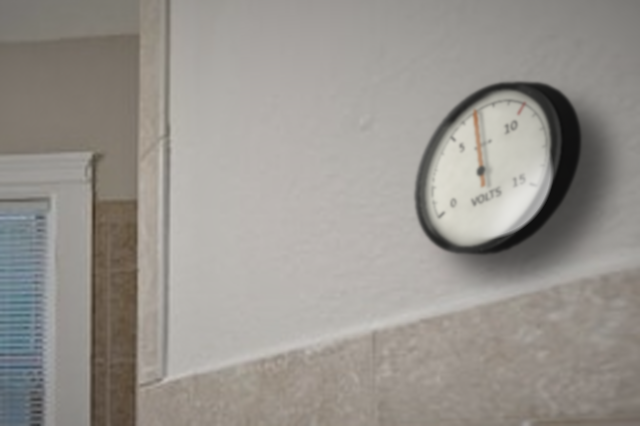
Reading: **7** V
